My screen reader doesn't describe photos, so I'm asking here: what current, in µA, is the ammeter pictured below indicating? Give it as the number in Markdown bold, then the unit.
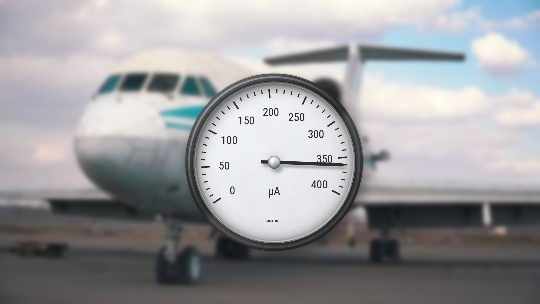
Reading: **360** µA
